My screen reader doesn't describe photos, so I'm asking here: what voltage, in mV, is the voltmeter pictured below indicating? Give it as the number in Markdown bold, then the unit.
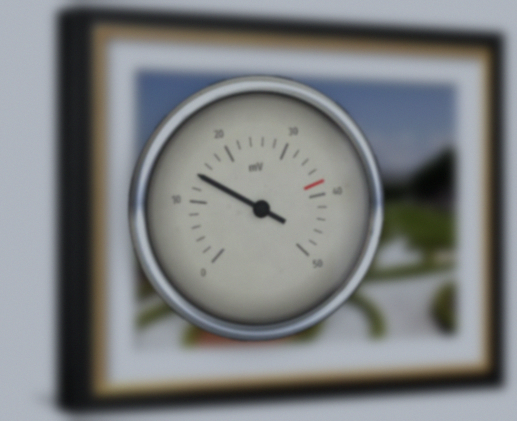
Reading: **14** mV
